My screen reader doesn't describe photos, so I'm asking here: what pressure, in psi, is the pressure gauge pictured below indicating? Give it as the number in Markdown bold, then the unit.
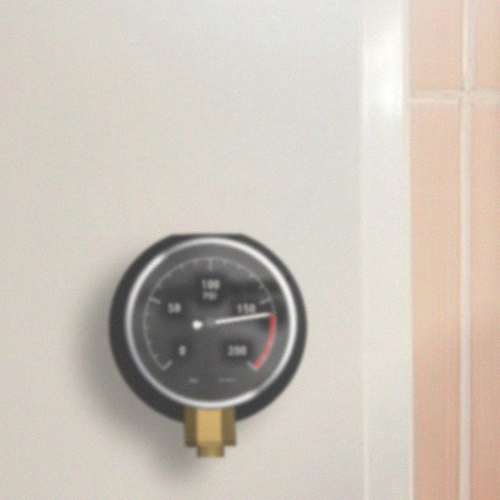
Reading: **160** psi
